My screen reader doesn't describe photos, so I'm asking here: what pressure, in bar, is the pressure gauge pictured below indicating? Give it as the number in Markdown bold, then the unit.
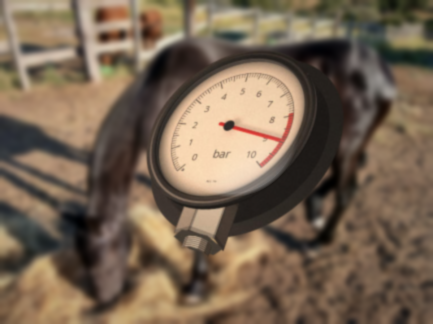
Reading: **9** bar
